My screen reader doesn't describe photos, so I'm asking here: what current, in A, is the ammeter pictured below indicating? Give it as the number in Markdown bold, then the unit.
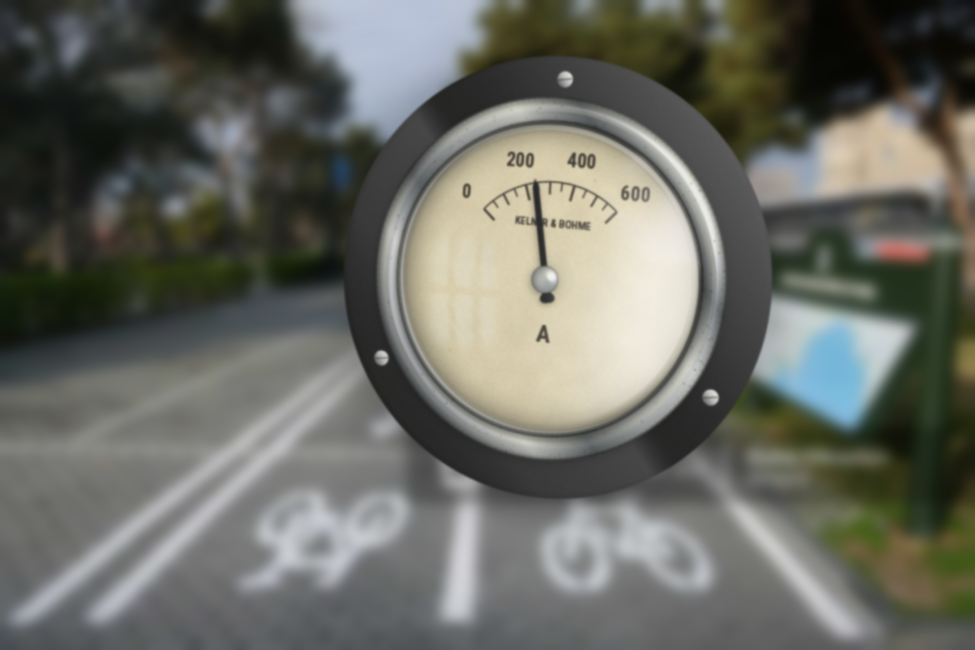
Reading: **250** A
